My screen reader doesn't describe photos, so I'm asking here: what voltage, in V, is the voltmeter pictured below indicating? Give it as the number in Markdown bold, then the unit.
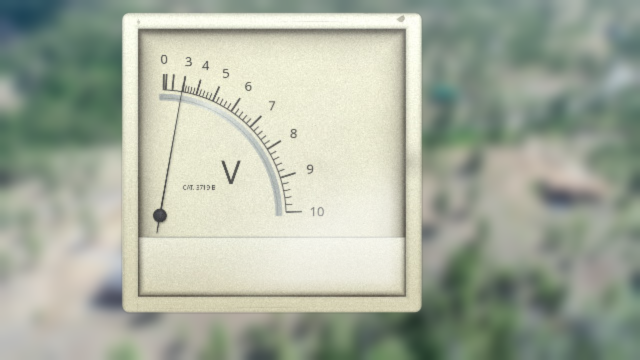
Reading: **3** V
